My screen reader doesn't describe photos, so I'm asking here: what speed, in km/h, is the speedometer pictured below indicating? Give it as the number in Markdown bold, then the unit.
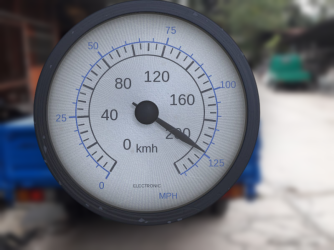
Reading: **200** km/h
